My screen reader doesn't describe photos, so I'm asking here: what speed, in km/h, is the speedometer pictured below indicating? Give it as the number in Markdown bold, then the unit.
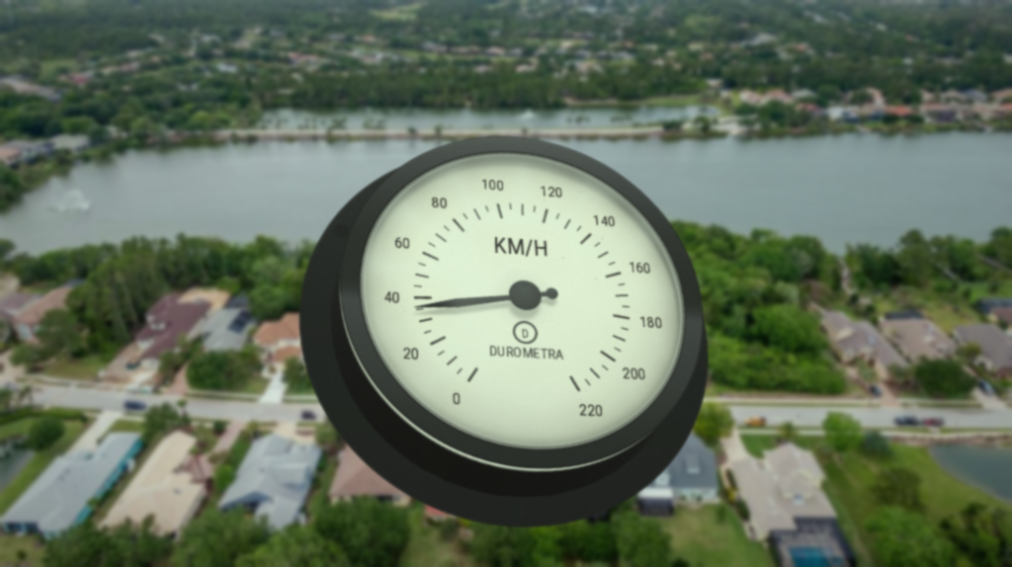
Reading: **35** km/h
